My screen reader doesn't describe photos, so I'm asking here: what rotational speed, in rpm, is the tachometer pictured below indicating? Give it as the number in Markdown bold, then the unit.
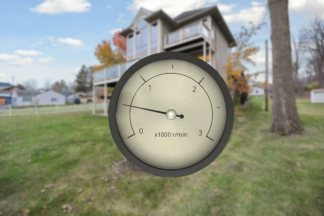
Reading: **500** rpm
